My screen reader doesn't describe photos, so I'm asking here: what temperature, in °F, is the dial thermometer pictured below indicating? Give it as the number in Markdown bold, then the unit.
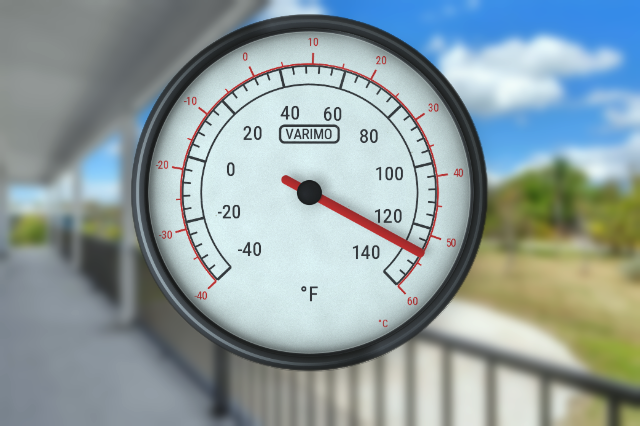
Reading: **128** °F
